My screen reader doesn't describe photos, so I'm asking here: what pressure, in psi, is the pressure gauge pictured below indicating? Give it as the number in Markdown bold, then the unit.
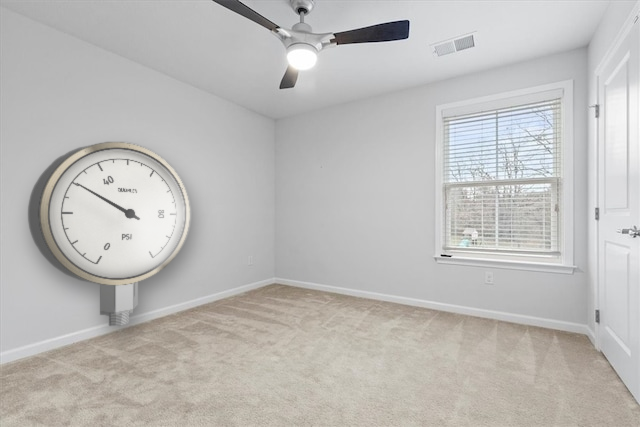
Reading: **30** psi
